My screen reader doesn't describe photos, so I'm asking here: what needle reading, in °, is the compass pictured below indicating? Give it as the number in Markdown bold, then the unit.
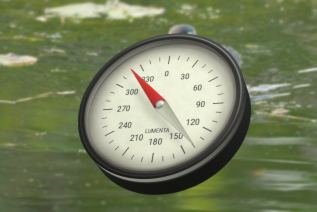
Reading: **320** °
